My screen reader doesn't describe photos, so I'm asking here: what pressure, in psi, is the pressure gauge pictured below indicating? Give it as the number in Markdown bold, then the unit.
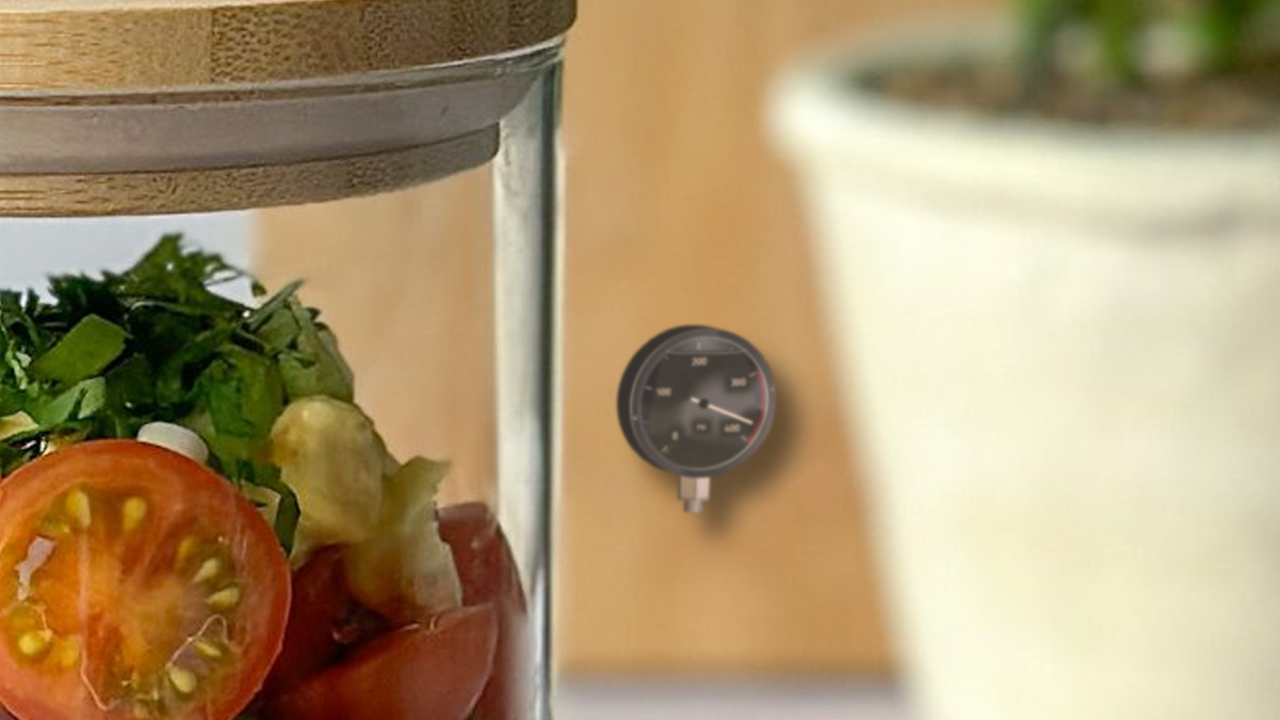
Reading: **375** psi
